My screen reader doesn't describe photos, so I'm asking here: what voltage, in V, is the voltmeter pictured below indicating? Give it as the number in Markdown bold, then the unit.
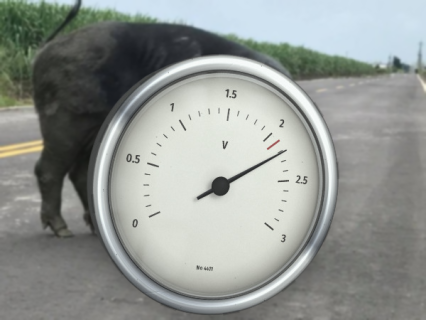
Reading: **2.2** V
